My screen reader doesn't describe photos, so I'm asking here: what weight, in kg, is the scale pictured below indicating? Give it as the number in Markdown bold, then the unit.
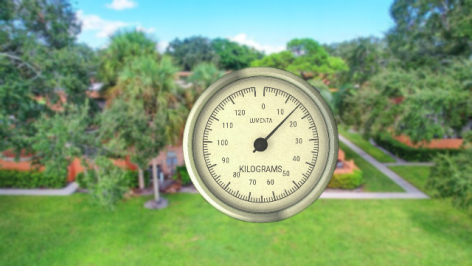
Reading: **15** kg
